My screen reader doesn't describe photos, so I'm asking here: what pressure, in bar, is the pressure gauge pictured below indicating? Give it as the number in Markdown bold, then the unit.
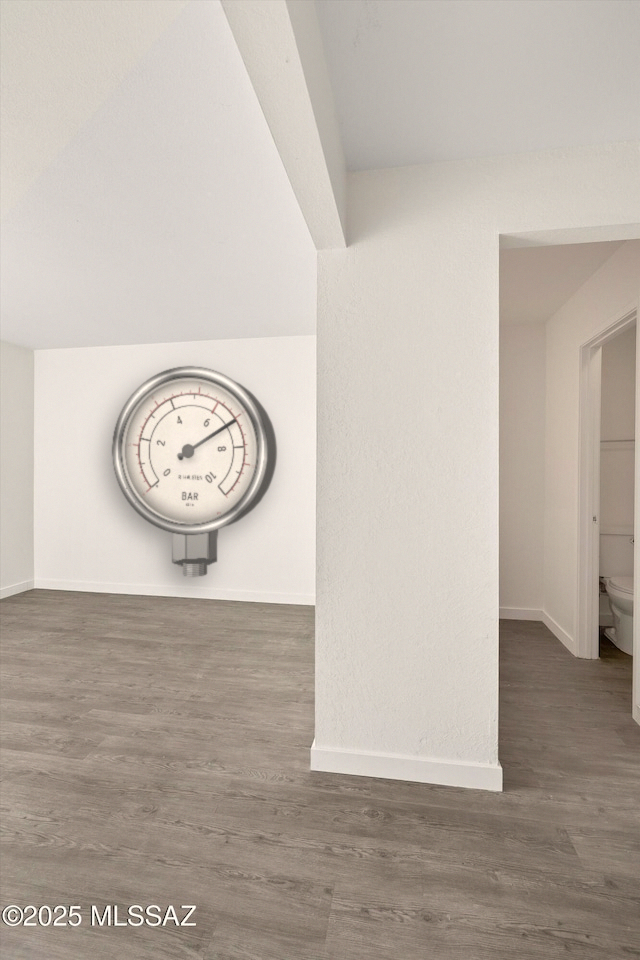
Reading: **7** bar
